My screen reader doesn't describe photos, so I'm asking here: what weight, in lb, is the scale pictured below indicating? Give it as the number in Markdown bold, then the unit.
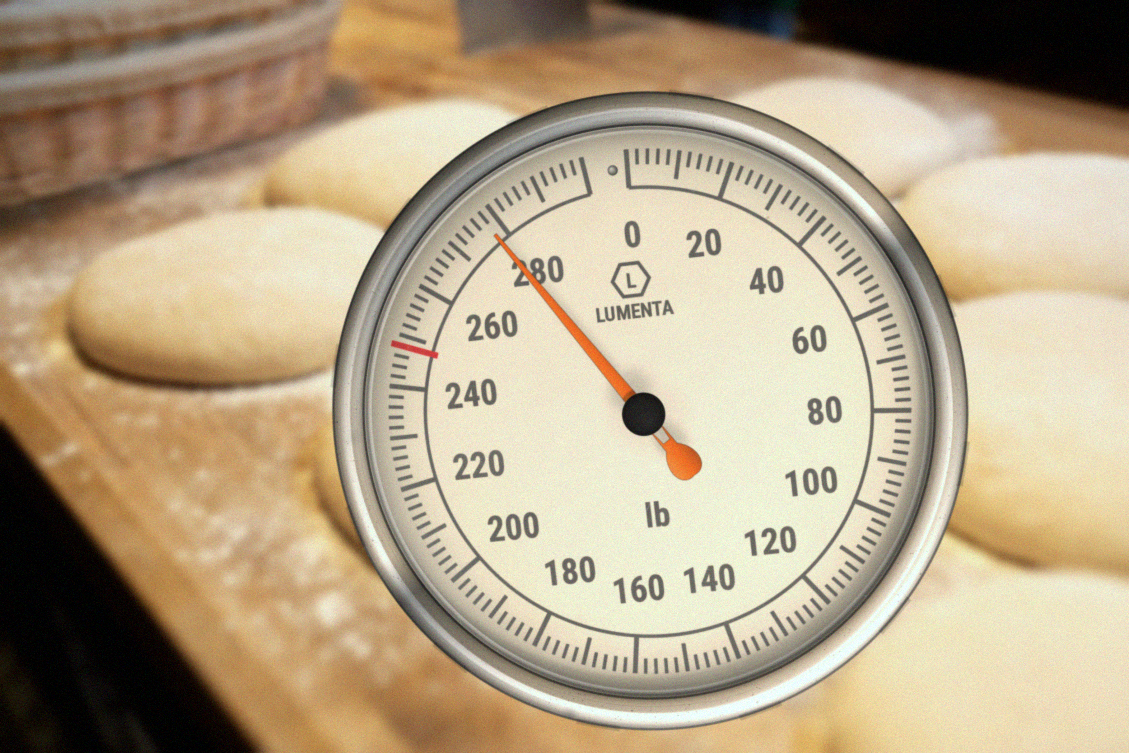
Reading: **278** lb
